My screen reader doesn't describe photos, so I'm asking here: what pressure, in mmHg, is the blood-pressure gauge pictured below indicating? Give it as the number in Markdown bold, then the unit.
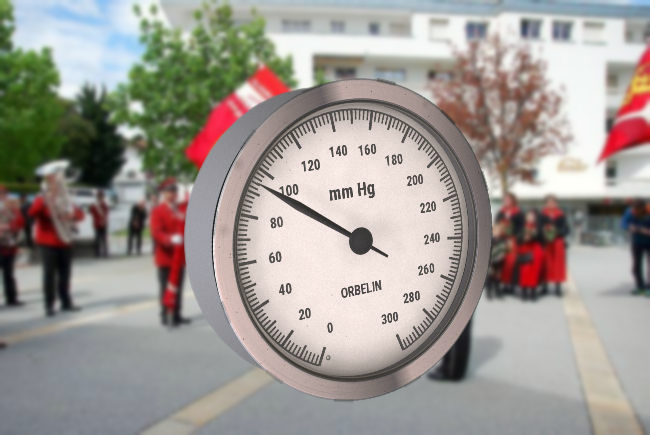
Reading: **94** mmHg
